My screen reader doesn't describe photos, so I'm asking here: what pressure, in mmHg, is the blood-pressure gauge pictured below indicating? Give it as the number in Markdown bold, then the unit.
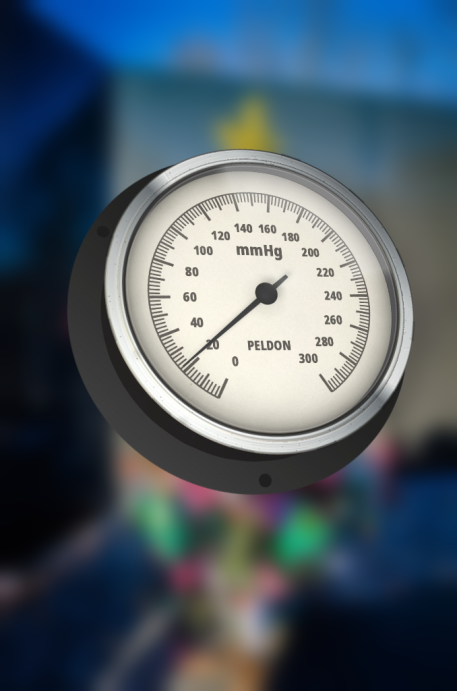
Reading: **22** mmHg
